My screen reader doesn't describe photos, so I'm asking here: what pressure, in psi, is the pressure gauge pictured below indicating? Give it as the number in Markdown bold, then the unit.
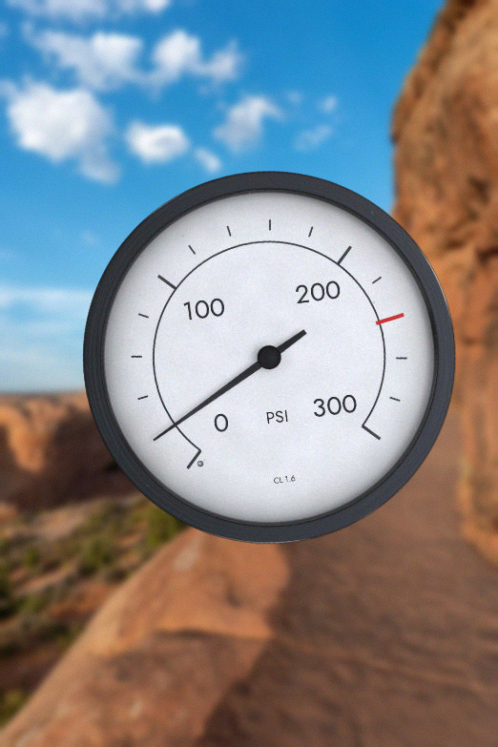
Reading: **20** psi
